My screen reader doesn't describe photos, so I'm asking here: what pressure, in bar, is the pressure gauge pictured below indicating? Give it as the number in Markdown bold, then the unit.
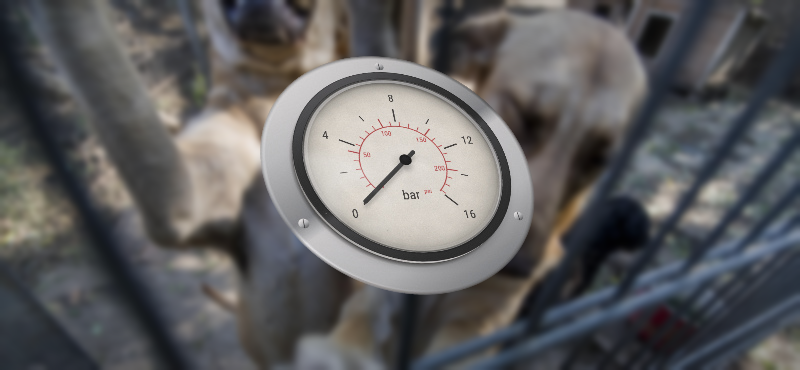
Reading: **0** bar
